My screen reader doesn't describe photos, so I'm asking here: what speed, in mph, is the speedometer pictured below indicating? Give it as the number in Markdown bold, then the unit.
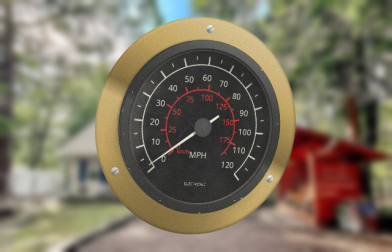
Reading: **2.5** mph
